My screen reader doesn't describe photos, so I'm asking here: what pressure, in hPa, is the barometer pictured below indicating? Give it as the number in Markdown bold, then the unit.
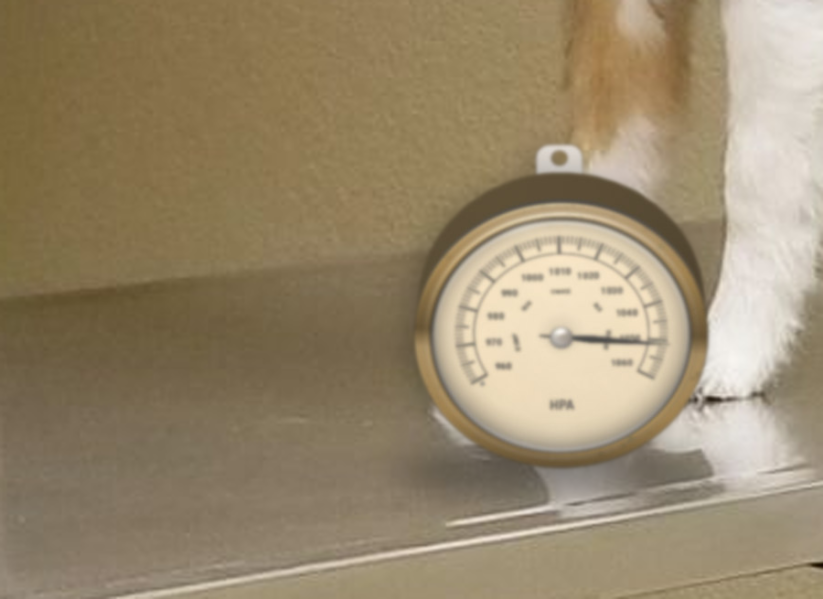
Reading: **1050** hPa
